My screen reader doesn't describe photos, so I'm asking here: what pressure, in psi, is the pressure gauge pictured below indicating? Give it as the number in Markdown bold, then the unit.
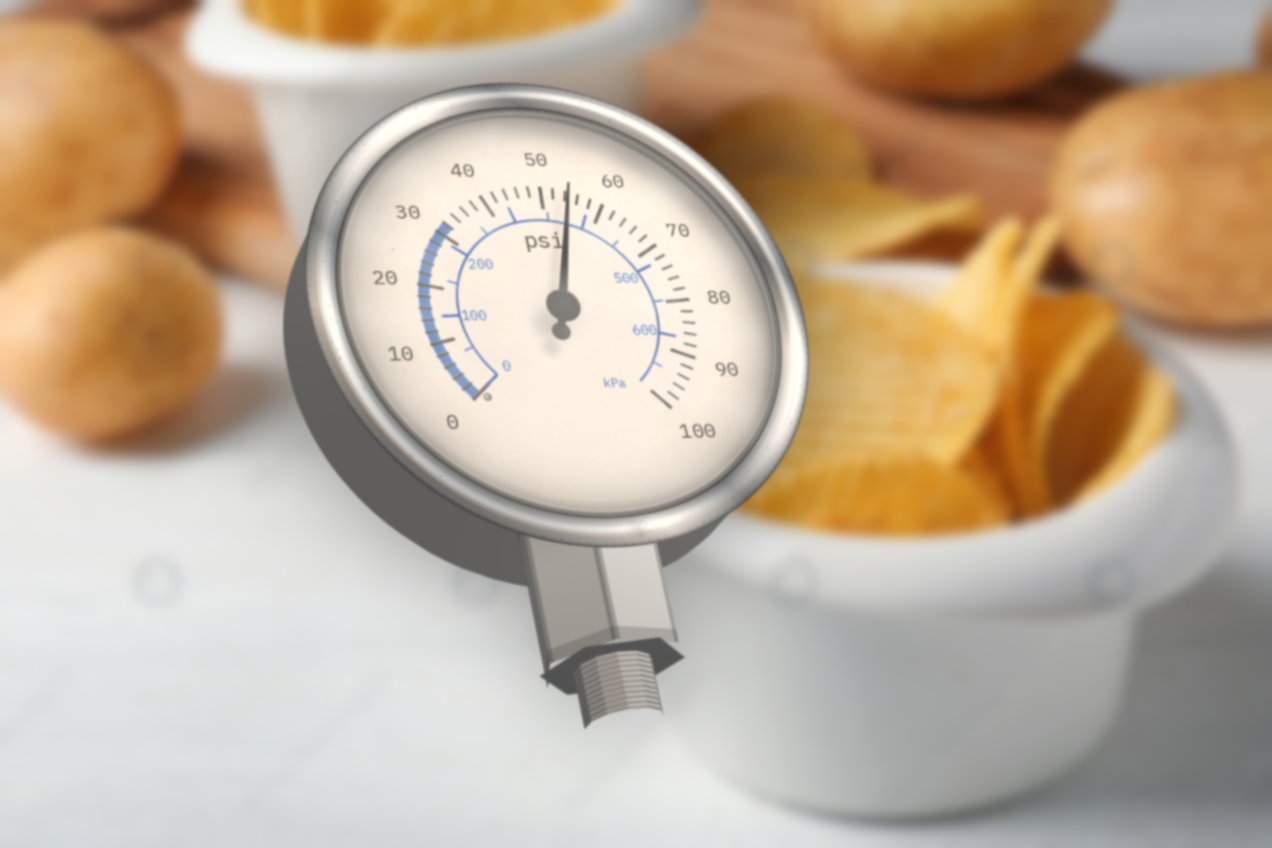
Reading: **54** psi
